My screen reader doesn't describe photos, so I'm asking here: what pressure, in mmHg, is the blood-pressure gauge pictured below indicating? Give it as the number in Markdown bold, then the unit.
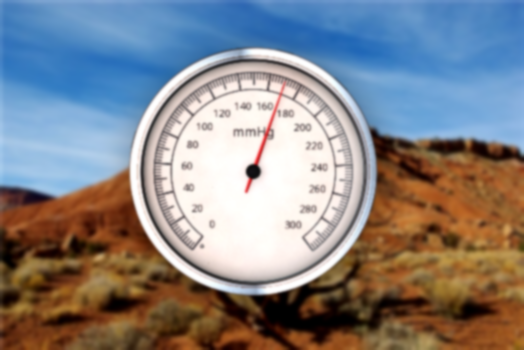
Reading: **170** mmHg
